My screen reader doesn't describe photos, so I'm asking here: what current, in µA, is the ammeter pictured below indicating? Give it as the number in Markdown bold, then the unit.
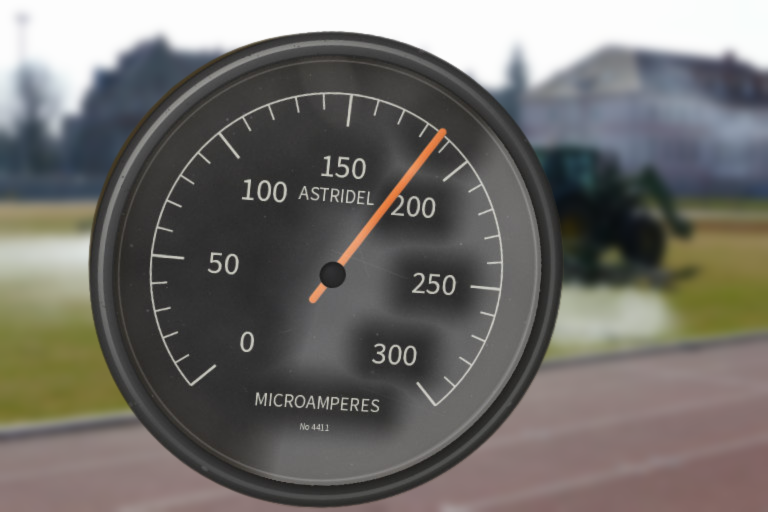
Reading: **185** µA
